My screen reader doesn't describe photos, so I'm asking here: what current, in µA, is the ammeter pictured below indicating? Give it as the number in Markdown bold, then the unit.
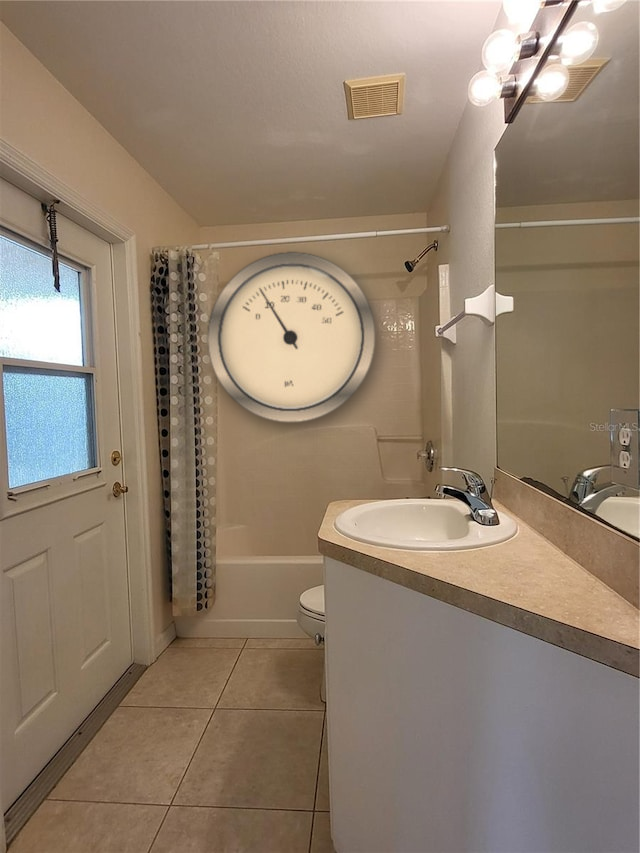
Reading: **10** µA
